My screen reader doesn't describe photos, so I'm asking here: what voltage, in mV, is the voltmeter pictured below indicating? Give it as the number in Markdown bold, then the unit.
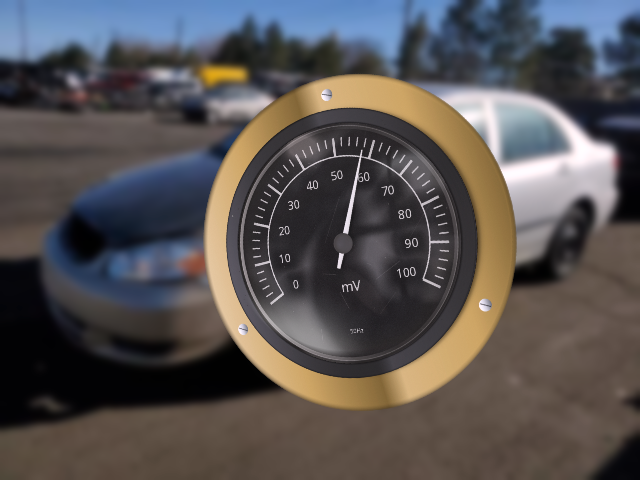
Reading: **58** mV
